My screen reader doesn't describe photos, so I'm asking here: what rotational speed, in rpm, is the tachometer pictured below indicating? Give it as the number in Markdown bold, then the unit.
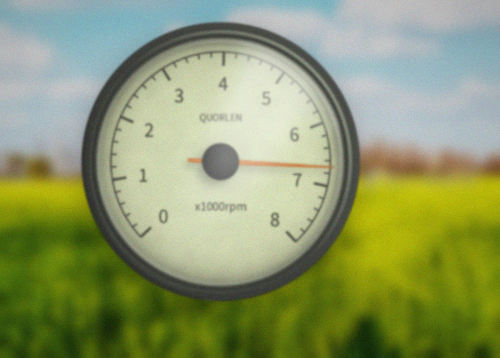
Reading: **6700** rpm
